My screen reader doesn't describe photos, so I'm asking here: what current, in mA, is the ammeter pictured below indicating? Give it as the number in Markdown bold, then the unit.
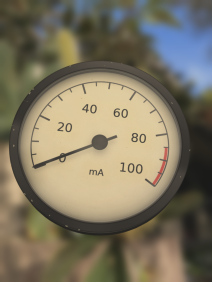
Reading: **0** mA
